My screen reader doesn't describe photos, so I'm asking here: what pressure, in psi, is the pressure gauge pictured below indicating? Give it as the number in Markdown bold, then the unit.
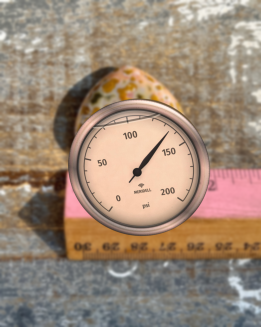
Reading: **135** psi
